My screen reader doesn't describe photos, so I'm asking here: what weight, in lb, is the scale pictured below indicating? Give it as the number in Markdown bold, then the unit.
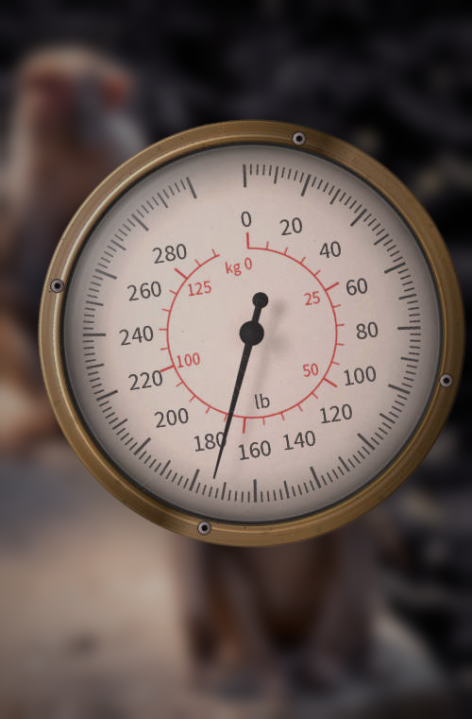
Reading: **174** lb
